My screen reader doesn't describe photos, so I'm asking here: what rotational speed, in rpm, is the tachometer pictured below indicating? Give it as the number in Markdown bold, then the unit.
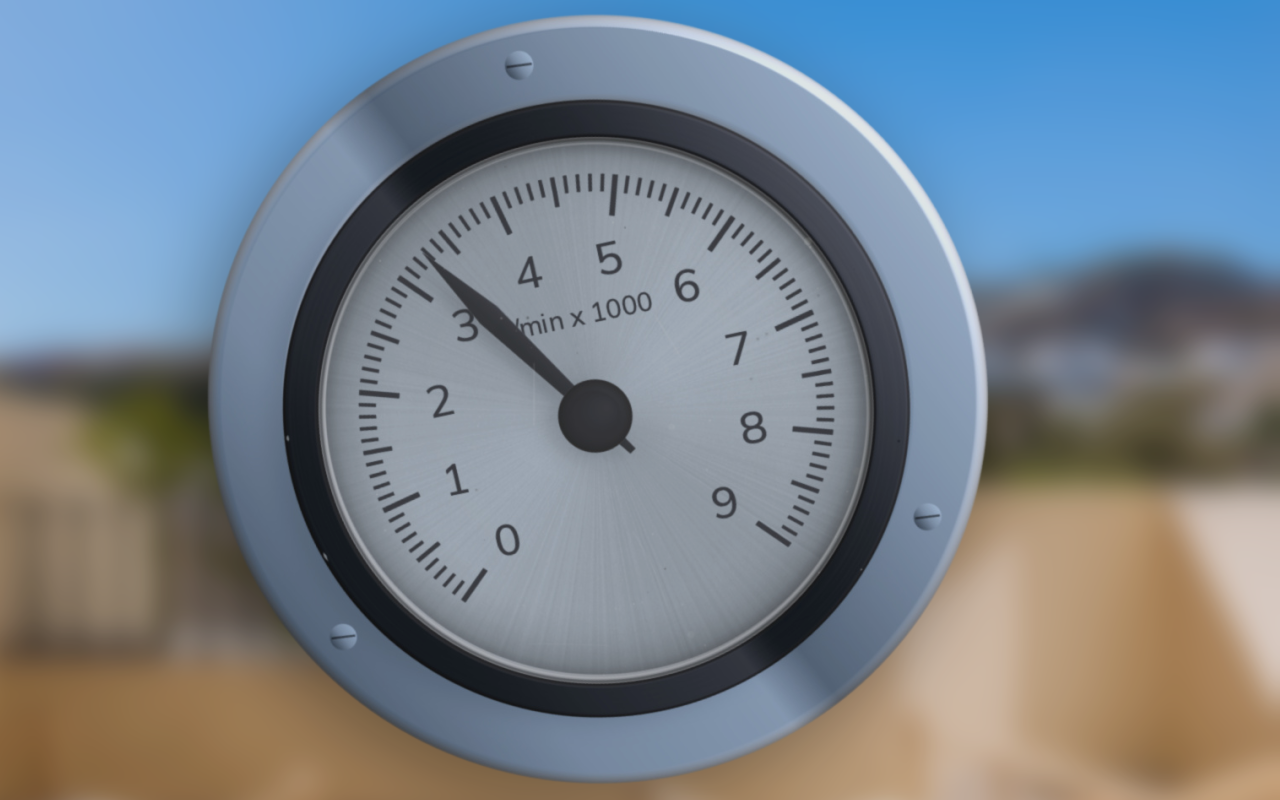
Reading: **3300** rpm
